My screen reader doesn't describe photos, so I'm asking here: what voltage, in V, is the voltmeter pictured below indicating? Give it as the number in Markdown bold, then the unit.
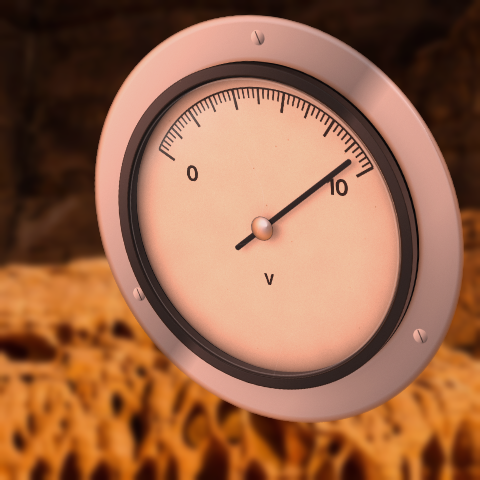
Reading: **9.4** V
